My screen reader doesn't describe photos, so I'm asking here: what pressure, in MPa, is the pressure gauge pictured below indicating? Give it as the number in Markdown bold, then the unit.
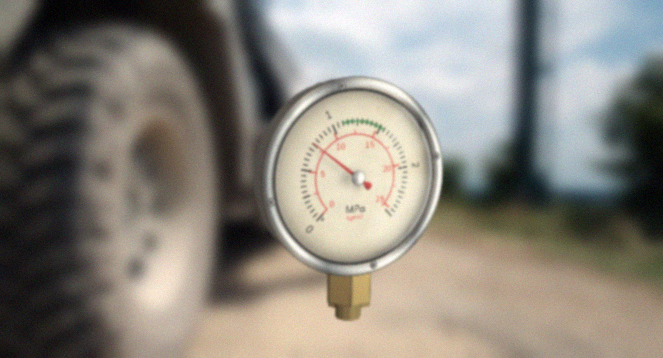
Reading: **0.75** MPa
